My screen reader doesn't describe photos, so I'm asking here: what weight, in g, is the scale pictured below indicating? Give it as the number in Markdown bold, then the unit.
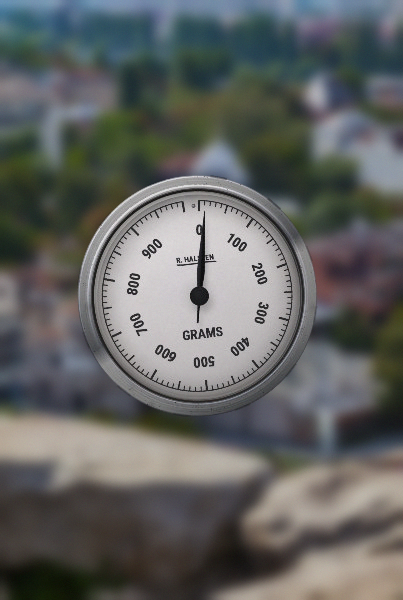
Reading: **10** g
